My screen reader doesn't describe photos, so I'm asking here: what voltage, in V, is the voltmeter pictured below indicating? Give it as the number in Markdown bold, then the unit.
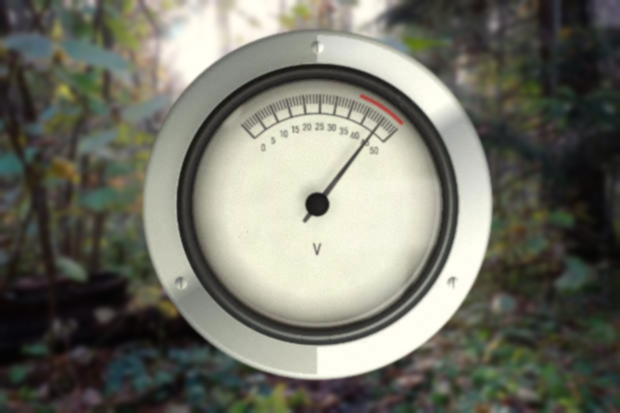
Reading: **45** V
